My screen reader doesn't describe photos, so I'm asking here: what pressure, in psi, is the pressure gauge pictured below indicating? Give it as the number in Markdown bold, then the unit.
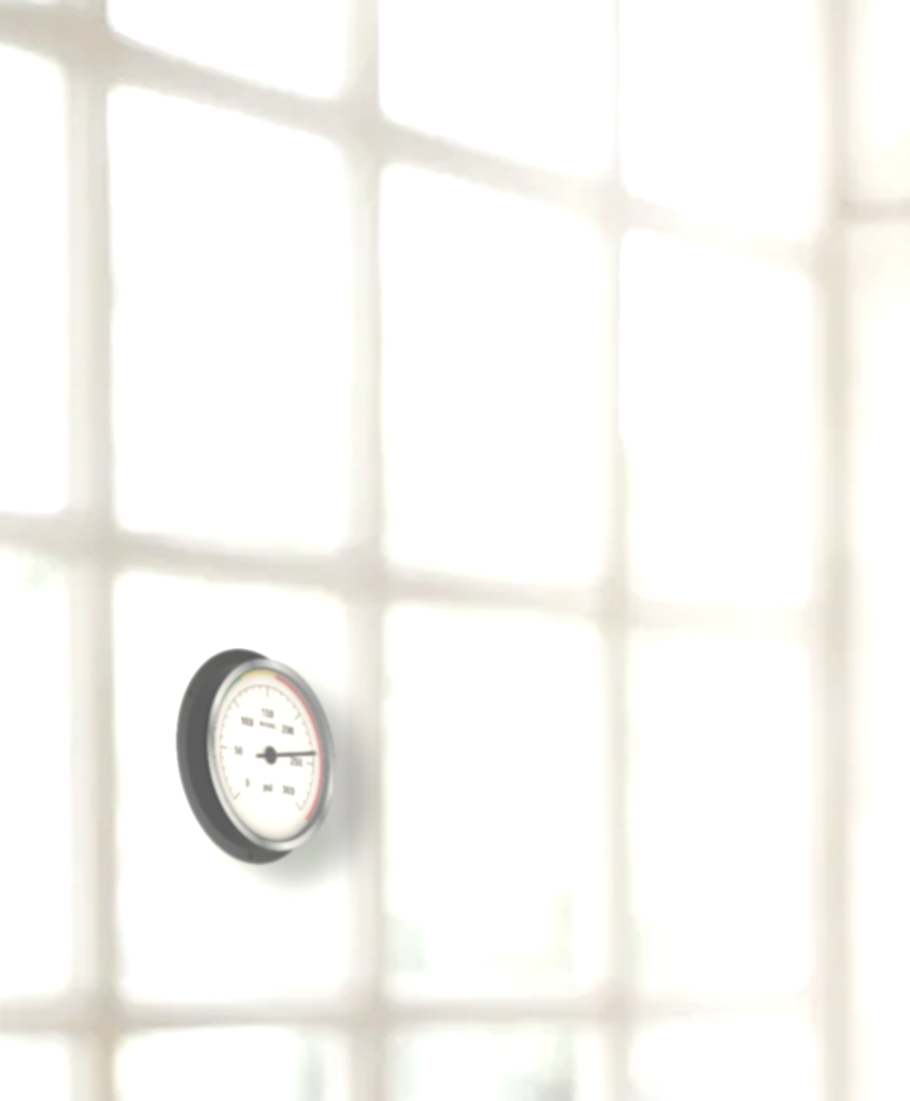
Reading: **240** psi
